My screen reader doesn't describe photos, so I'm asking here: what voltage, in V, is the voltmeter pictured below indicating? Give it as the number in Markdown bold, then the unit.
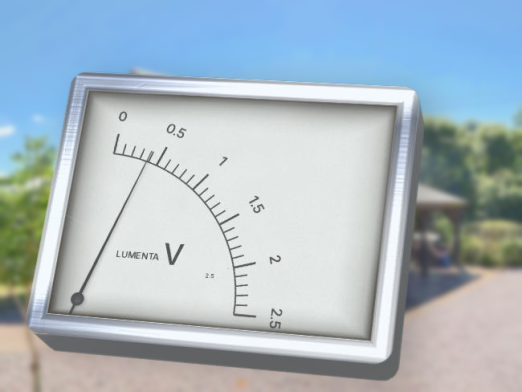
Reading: **0.4** V
